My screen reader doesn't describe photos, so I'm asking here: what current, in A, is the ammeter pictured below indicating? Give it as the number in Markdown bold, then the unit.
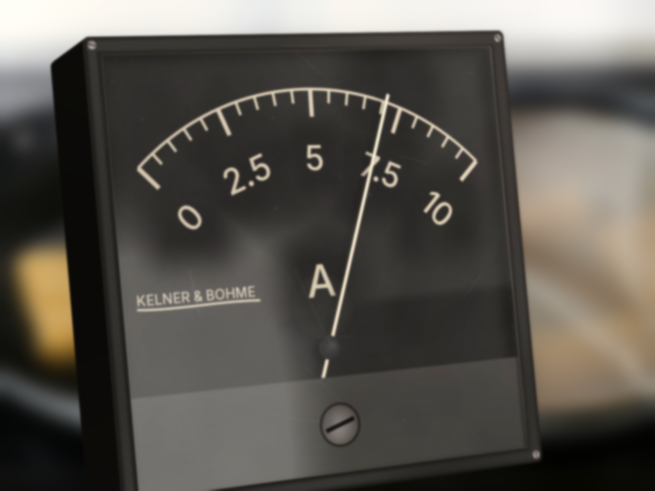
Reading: **7** A
